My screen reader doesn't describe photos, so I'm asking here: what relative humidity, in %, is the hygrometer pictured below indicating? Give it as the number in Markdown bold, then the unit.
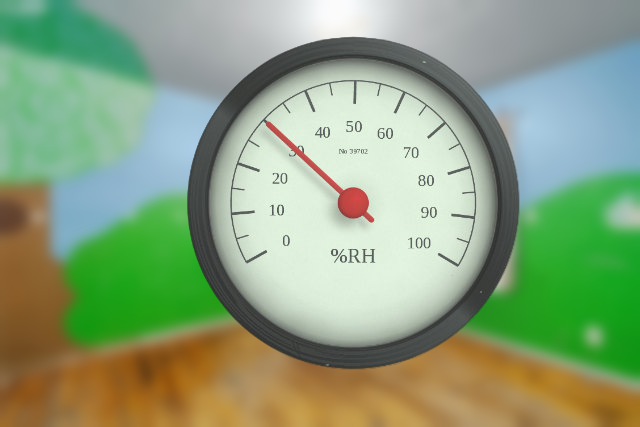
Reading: **30** %
